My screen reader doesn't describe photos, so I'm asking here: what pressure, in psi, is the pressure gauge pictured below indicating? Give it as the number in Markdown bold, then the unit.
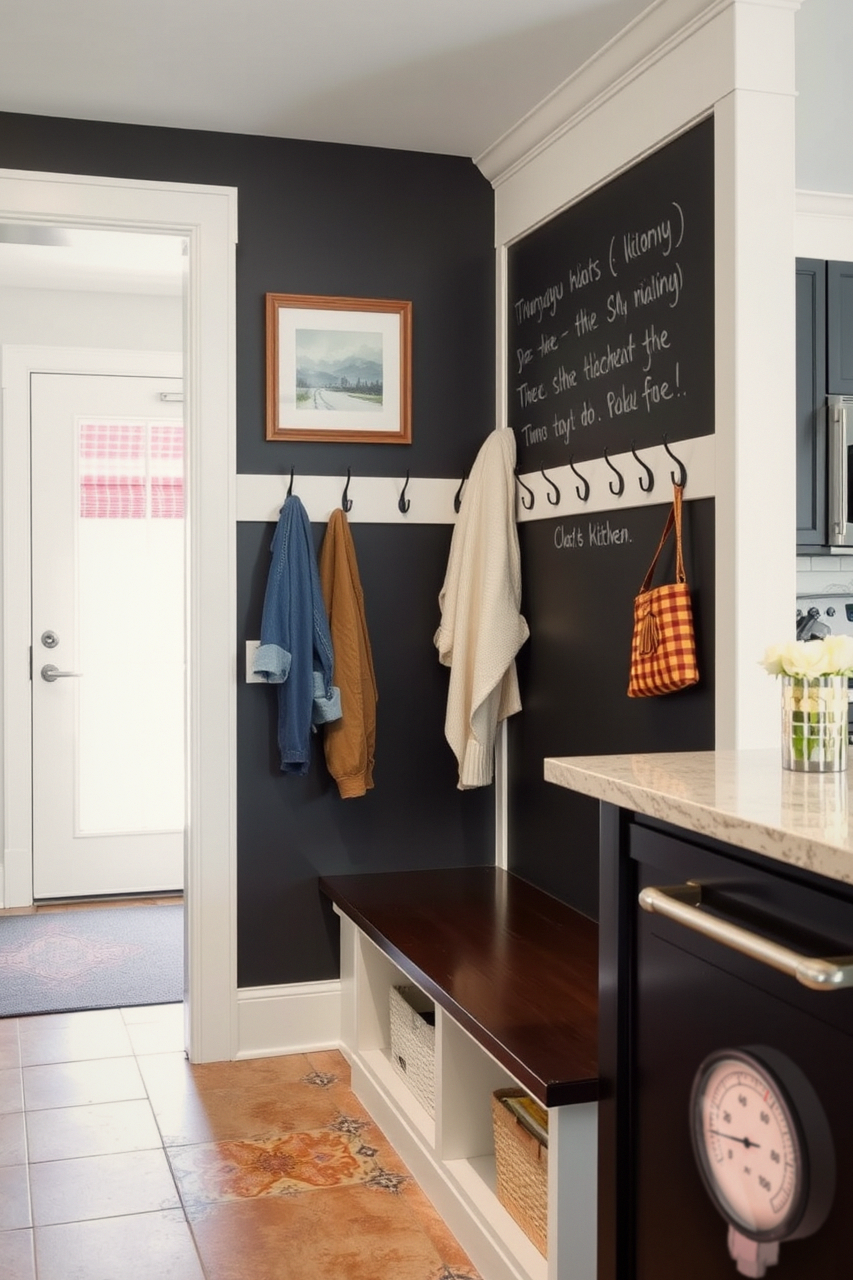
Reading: **10** psi
